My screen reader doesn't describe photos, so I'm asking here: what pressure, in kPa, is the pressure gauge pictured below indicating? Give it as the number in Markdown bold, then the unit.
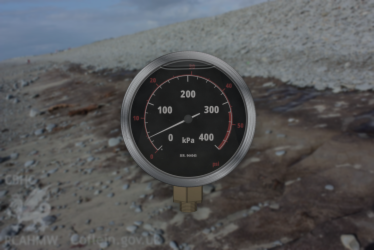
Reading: **30** kPa
